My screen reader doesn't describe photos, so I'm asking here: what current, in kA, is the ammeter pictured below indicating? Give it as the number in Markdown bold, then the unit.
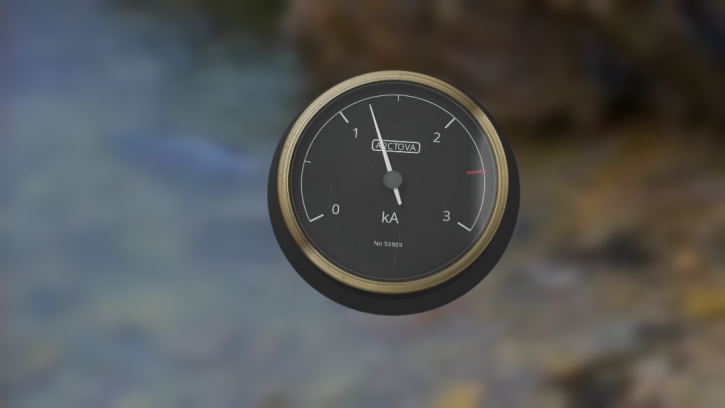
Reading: **1.25** kA
